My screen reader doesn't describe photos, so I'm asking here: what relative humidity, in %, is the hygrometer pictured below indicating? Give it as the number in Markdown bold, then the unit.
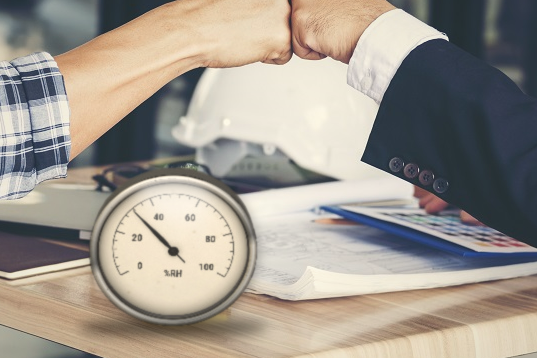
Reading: **32** %
